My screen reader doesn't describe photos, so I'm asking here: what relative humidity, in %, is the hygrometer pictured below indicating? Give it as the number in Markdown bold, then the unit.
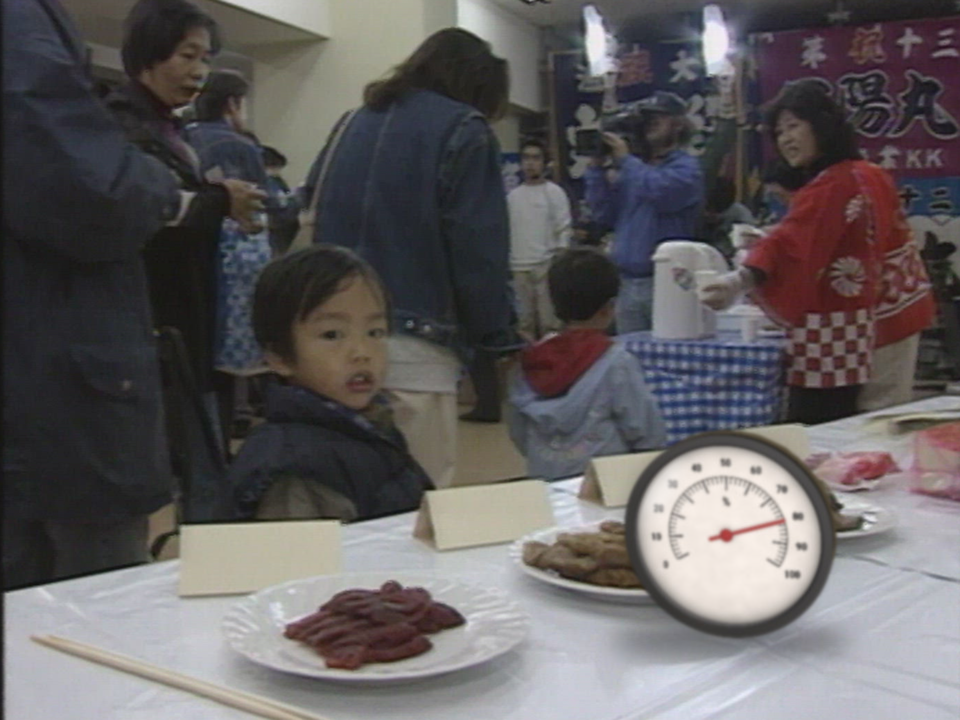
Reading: **80** %
